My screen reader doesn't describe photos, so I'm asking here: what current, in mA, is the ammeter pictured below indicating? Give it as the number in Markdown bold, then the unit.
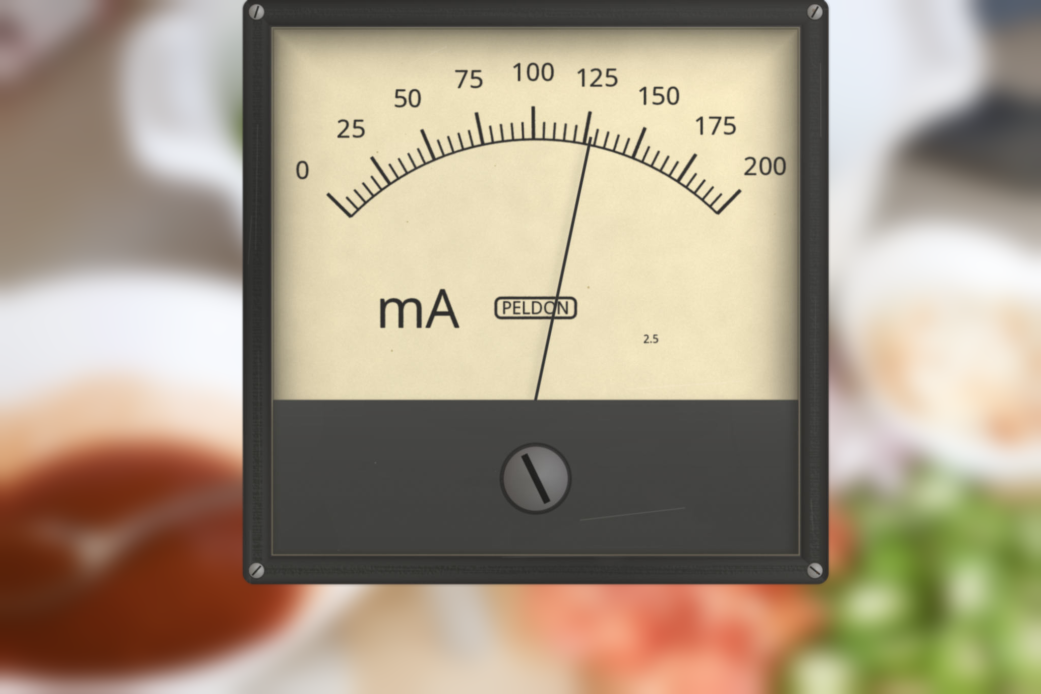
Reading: **127.5** mA
